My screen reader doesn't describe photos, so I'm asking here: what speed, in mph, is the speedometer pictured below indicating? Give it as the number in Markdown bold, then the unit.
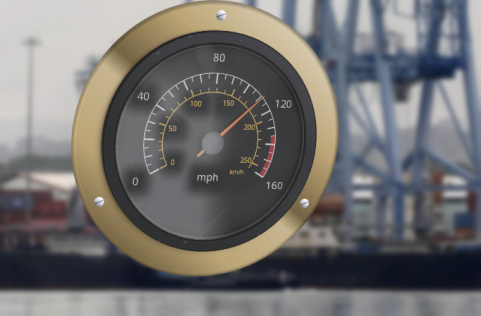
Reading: **110** mph
